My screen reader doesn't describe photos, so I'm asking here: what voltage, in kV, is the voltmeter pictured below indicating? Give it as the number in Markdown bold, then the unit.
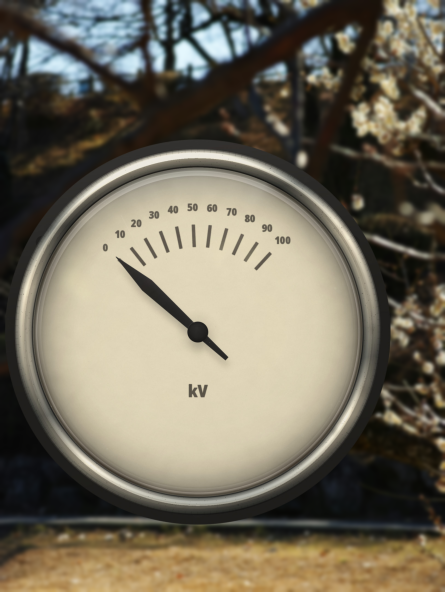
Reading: **0** kV
